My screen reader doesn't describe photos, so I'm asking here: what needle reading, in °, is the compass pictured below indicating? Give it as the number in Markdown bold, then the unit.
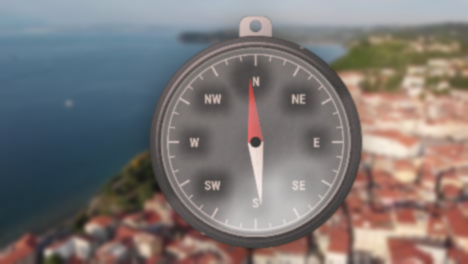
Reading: **355** °
